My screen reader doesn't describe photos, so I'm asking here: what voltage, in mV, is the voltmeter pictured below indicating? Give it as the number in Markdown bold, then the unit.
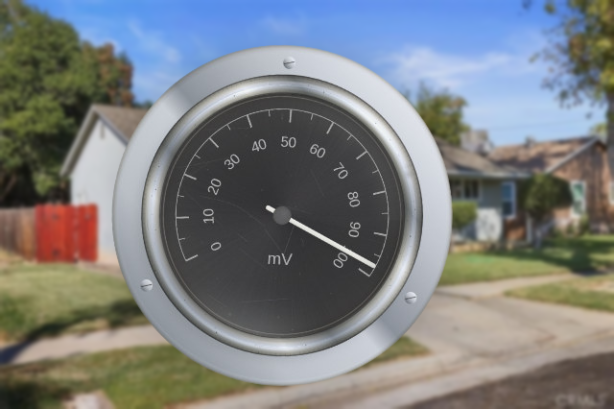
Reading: **97.5** mV
